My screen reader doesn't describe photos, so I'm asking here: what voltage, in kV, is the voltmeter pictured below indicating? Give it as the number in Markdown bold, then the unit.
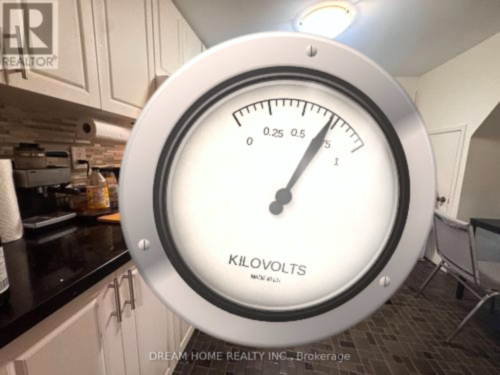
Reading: **0.7** kV
